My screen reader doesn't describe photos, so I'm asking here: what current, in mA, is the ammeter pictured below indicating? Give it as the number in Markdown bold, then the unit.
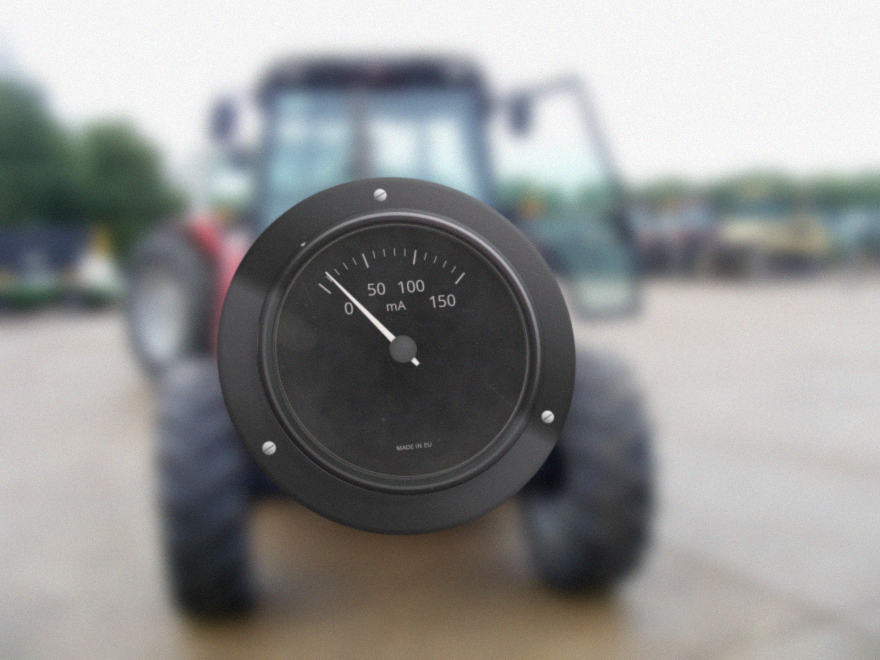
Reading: **10** mA
